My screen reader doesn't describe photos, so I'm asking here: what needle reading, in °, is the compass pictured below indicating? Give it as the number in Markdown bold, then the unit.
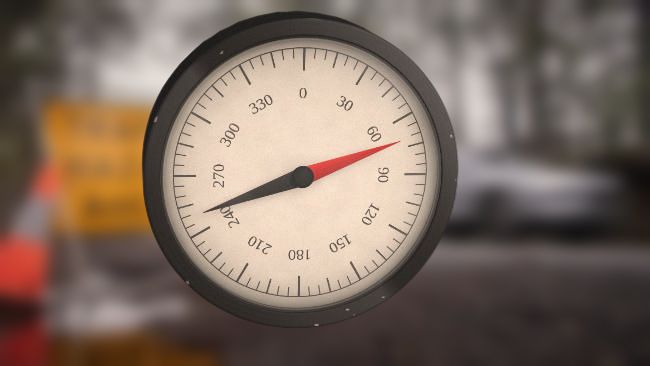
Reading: **70** °
